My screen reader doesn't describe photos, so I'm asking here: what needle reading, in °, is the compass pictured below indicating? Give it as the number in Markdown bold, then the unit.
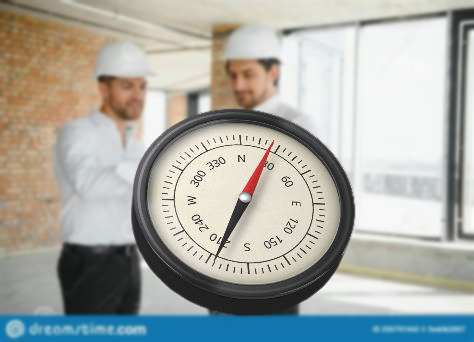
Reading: **25** °
